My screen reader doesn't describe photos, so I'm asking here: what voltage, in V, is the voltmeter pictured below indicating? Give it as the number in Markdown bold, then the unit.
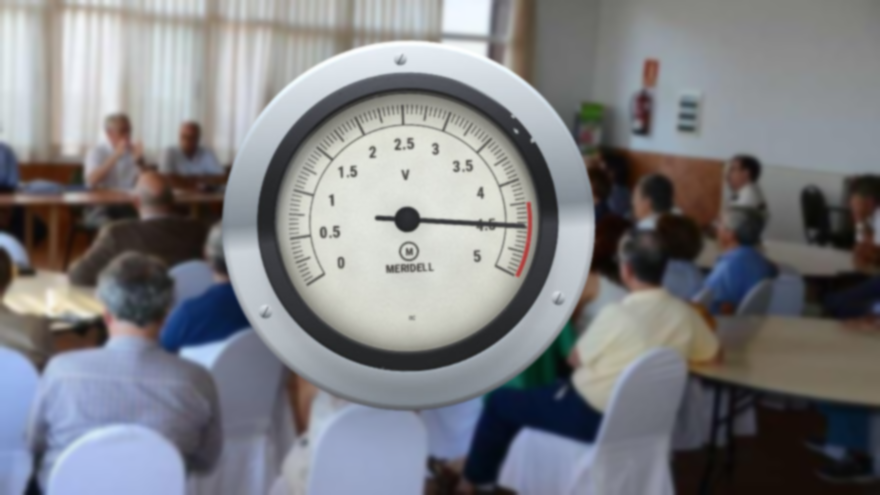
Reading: **4.5** V
